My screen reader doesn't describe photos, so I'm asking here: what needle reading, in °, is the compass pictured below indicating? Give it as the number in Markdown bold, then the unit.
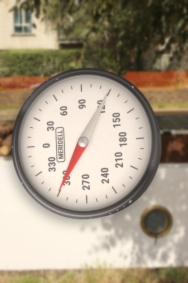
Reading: **300** °
